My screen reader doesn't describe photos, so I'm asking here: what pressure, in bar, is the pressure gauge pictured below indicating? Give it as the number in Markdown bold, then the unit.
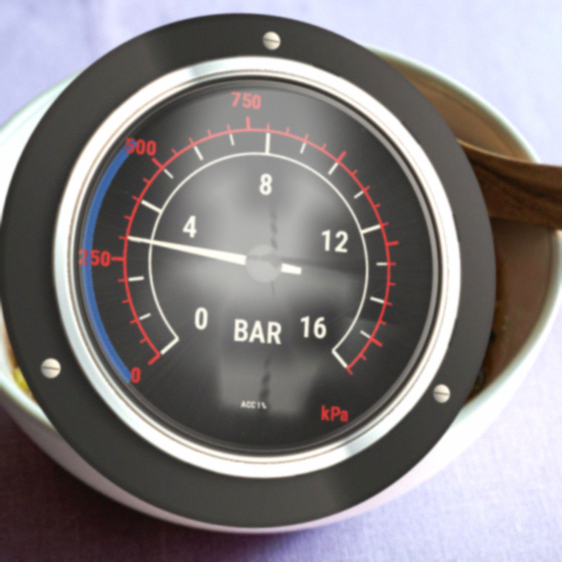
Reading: **3** bar
